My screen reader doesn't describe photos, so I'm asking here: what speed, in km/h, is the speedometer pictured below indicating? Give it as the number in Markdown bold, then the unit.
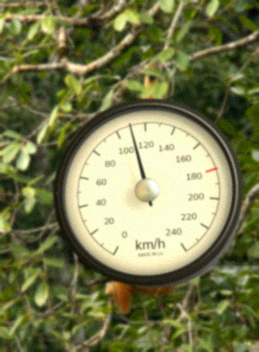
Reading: **110** km/h
